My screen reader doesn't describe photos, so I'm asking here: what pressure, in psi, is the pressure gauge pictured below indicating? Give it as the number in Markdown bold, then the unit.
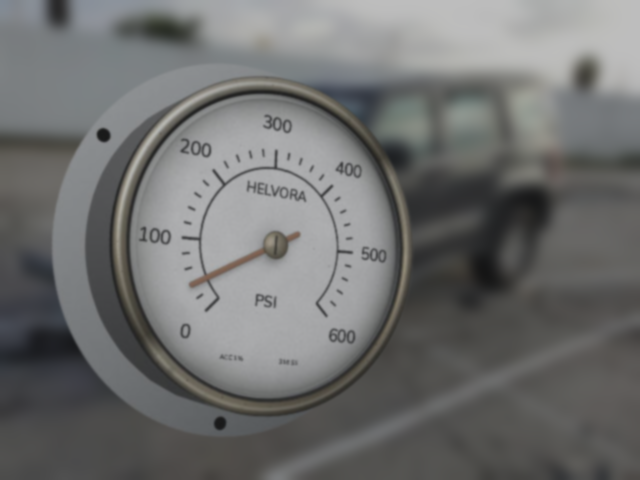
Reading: **40** psi
